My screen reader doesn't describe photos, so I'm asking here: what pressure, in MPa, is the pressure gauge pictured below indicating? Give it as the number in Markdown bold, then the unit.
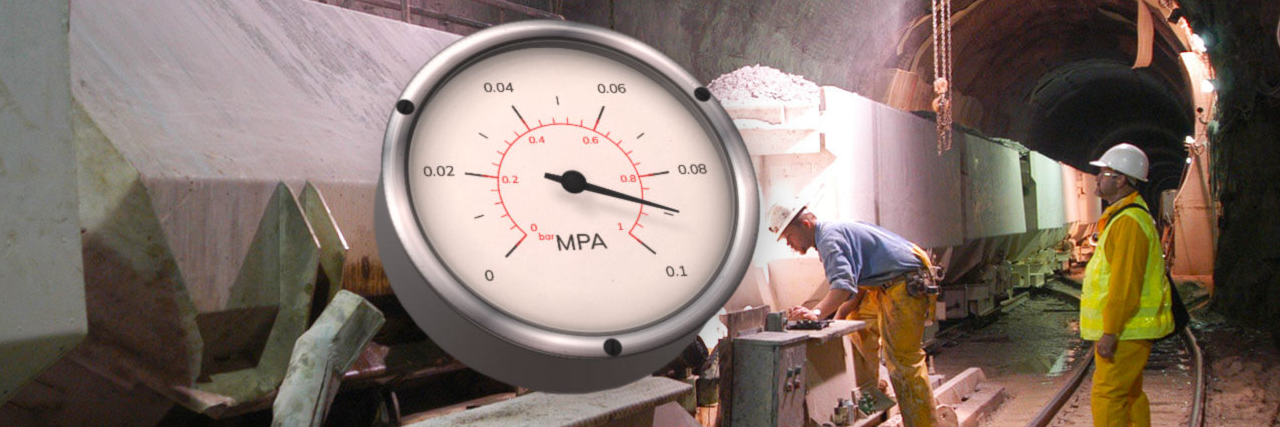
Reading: **0.09** MPa
